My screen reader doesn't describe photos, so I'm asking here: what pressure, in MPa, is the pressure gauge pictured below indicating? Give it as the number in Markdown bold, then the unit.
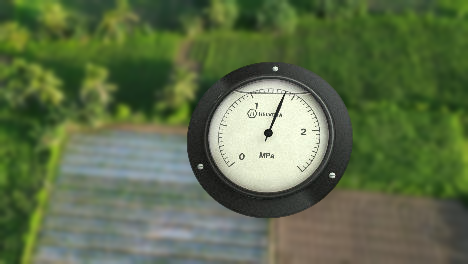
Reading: **1.4** MPa
